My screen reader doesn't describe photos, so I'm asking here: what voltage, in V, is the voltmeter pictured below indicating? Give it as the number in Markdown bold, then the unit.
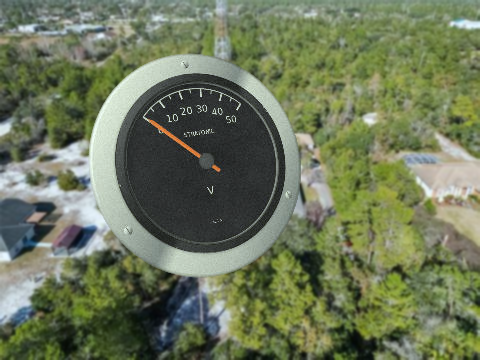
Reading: **0** V
